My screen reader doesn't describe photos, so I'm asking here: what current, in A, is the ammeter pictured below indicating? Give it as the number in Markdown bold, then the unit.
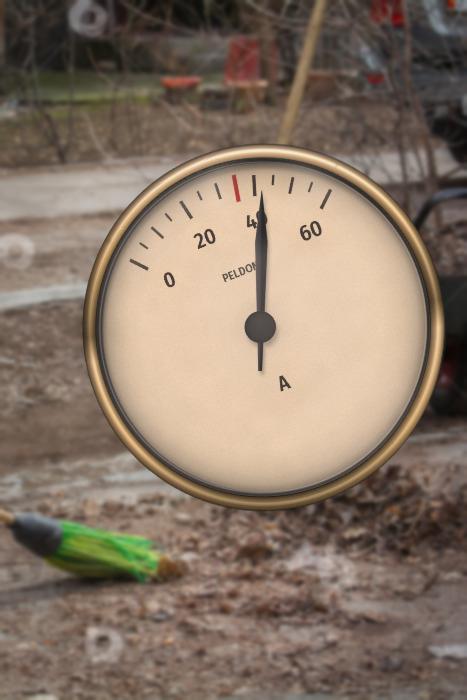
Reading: **42.5** A
